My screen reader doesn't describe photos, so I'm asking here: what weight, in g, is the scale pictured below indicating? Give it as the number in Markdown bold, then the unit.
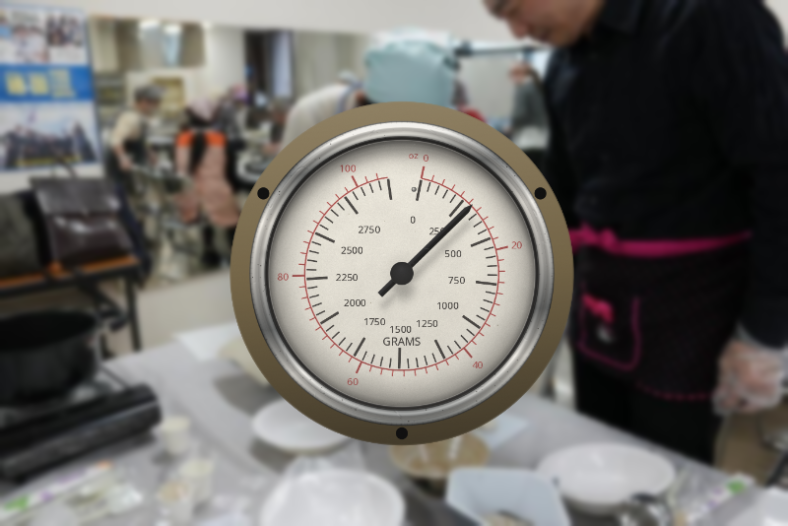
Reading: **300** g
